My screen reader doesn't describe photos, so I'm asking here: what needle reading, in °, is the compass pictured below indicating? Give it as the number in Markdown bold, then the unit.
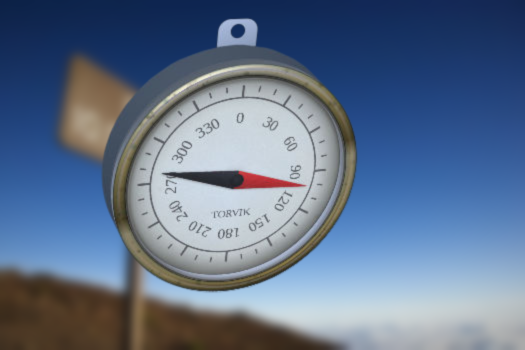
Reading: **100** °
